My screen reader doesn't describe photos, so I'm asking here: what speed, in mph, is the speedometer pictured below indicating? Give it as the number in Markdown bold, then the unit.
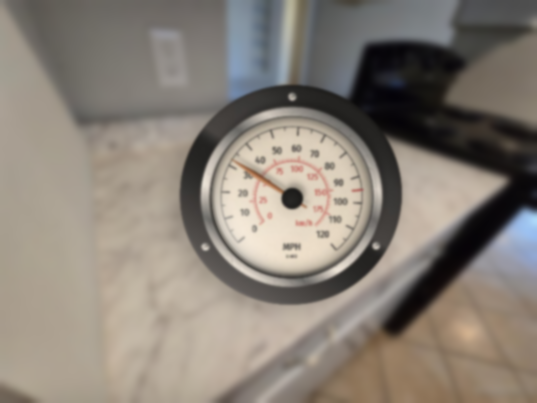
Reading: **32.5** mph
